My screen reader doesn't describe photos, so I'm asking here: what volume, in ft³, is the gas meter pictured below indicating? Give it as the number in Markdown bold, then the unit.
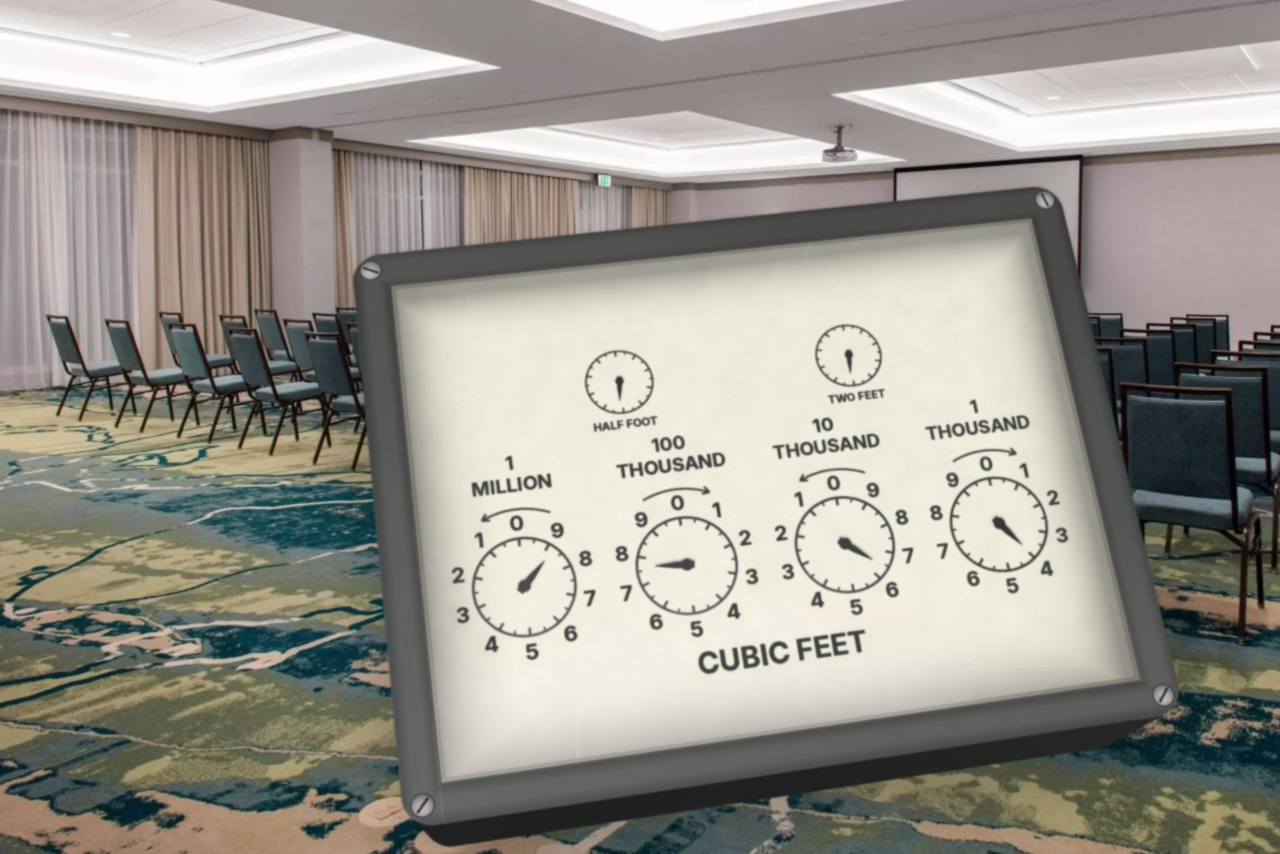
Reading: **876400** ft³
